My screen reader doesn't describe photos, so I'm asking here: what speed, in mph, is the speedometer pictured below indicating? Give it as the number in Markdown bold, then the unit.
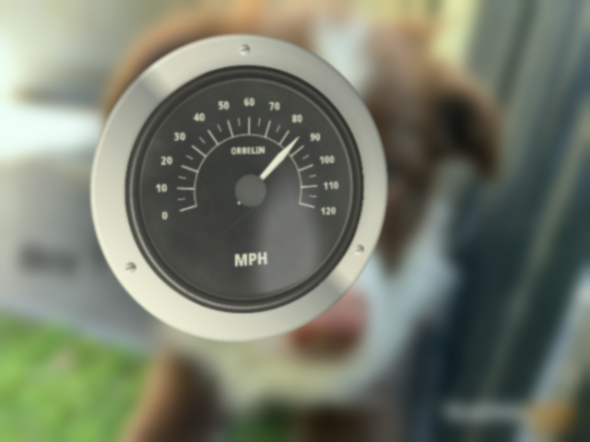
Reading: **85** mph
